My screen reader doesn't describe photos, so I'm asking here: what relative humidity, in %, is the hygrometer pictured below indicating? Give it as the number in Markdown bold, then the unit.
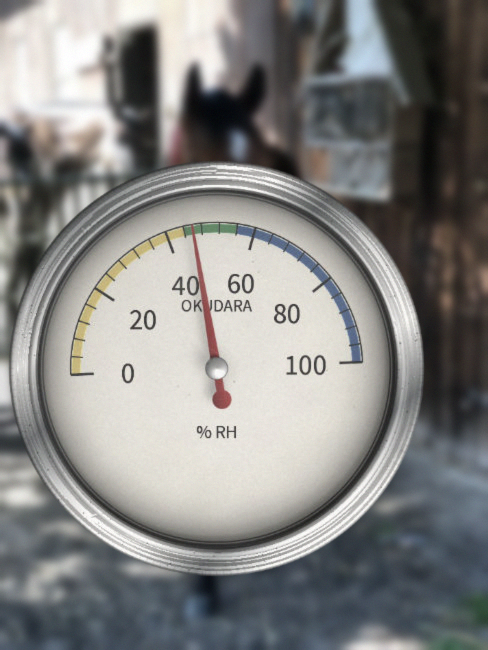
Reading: **46** %
